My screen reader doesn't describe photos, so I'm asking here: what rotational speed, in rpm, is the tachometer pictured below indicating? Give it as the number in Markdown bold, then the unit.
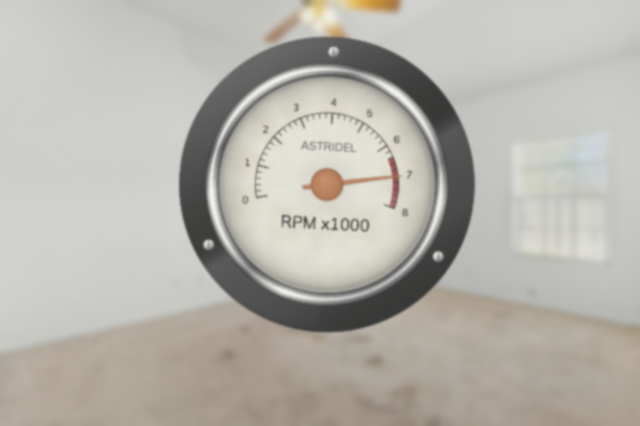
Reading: **7000** rpm
